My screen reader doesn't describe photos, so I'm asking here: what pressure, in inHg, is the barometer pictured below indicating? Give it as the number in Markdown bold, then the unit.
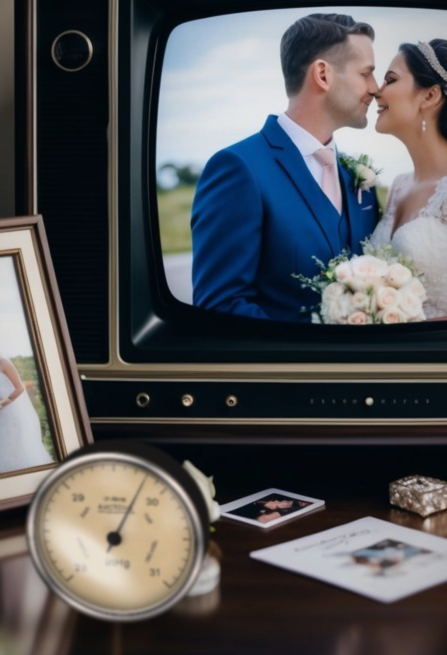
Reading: **29.8** inHg
